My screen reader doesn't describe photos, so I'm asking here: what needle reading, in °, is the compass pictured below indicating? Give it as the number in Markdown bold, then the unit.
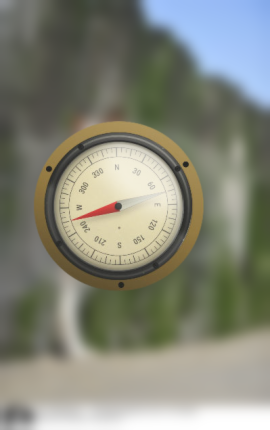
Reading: **255** °
